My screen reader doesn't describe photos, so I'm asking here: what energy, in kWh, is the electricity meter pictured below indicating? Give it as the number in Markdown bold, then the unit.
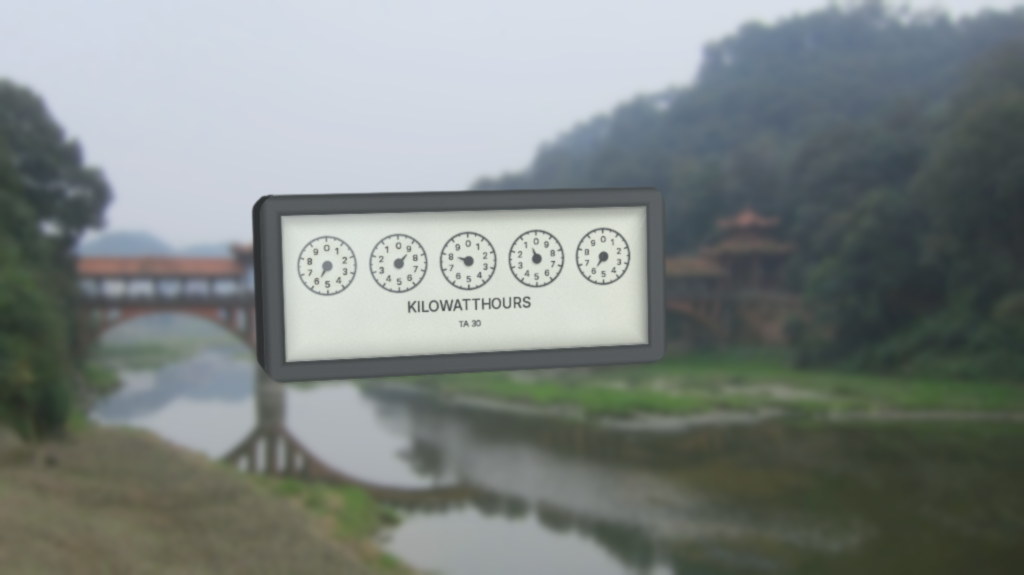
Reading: **58806** kWh
